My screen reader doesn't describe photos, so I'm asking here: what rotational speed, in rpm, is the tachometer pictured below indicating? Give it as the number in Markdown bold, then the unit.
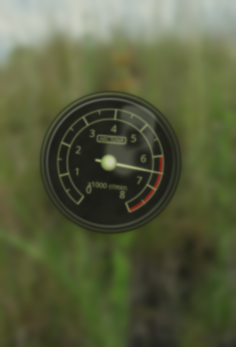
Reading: **6500** rpm
